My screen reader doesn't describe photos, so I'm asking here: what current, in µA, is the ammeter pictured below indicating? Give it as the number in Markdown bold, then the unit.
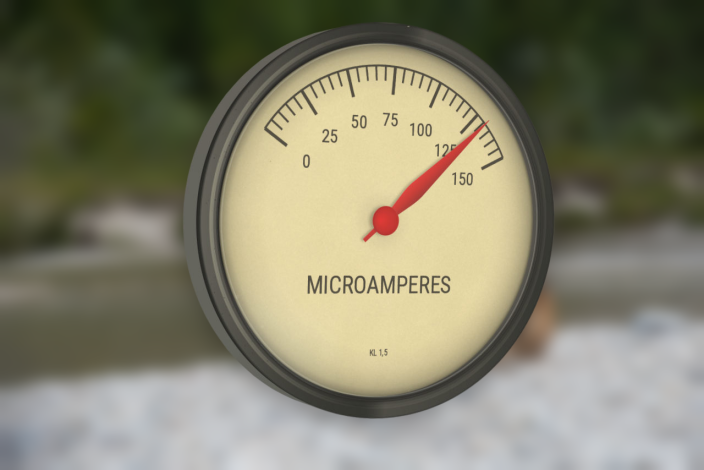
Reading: **130** µA
